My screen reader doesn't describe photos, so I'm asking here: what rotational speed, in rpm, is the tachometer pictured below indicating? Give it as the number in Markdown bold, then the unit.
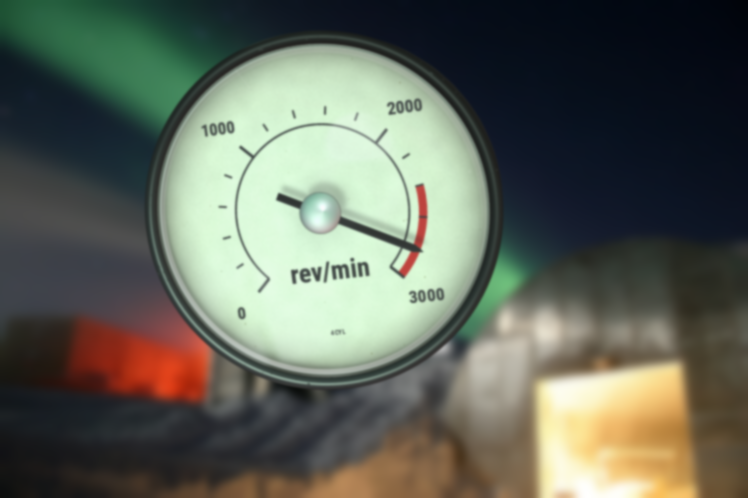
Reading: **2800** rpm
